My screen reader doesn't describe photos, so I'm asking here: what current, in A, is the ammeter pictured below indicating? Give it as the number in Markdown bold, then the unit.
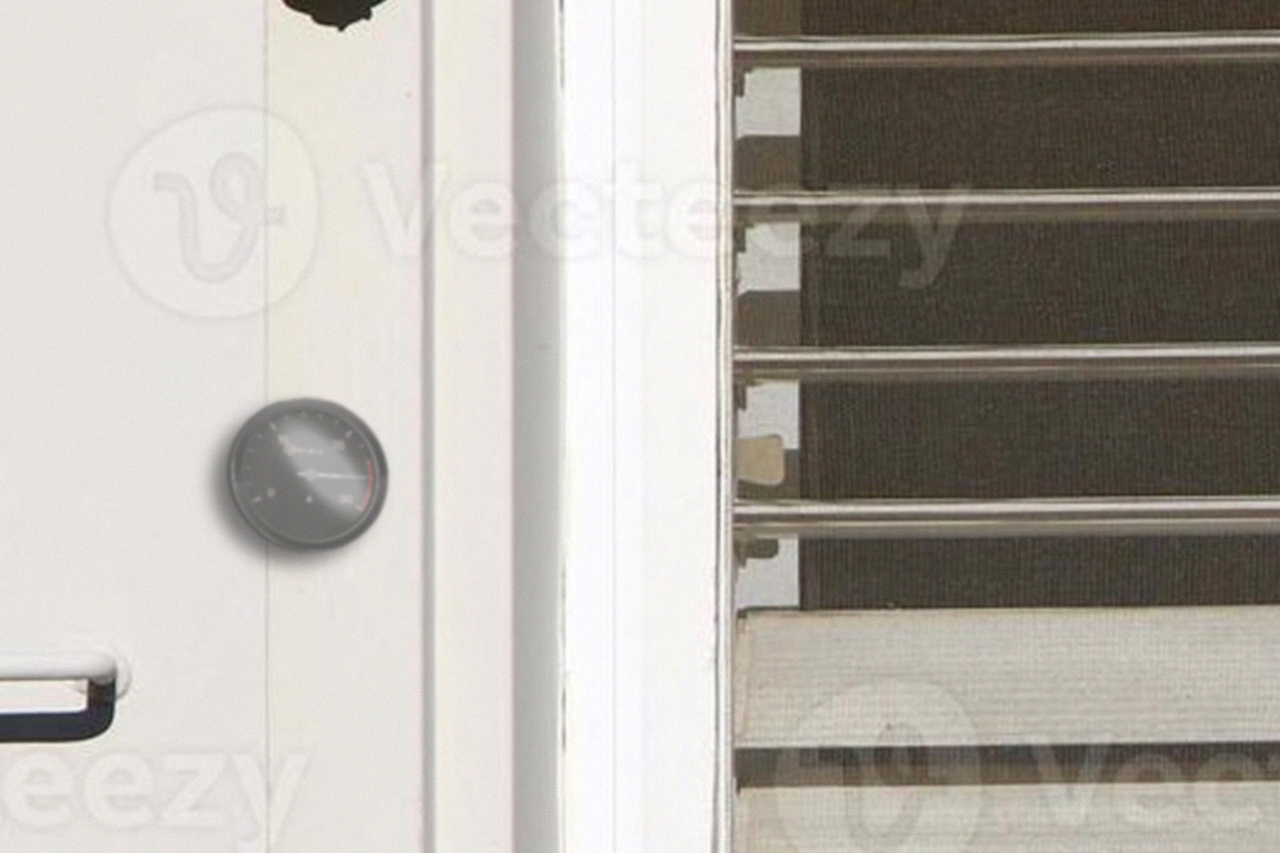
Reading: **26** A
